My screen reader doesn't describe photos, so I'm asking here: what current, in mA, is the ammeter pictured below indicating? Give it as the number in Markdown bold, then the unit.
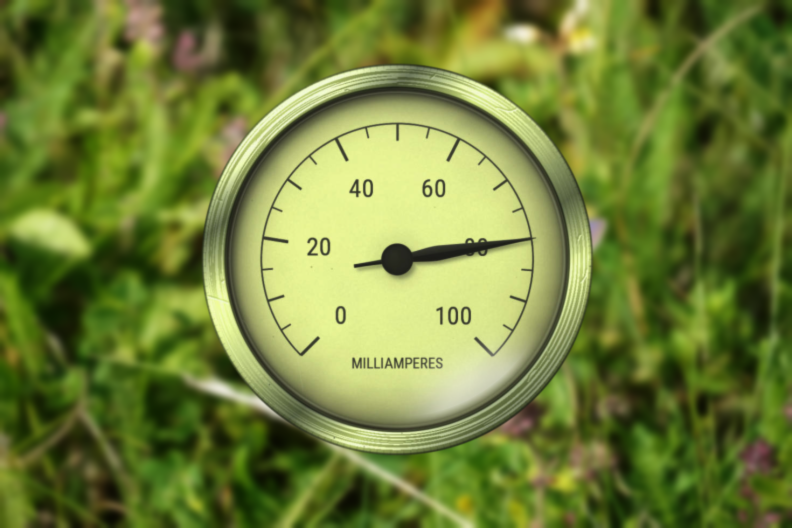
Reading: **80** mA
